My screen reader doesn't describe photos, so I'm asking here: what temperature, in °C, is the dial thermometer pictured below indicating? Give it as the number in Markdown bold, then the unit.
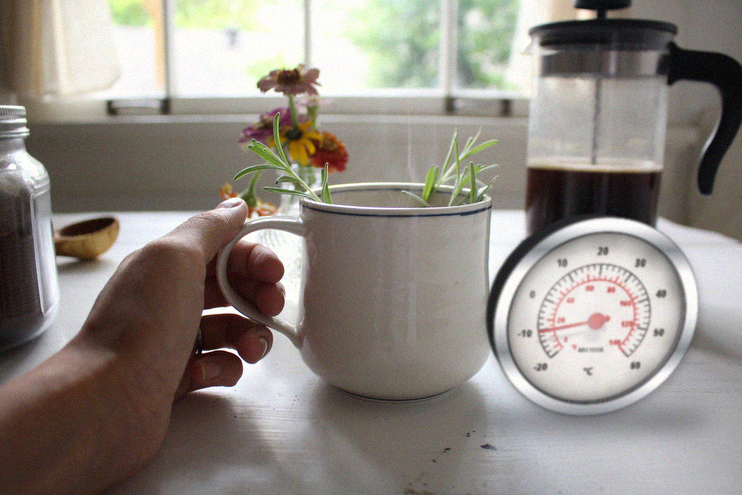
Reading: **-10** °C
